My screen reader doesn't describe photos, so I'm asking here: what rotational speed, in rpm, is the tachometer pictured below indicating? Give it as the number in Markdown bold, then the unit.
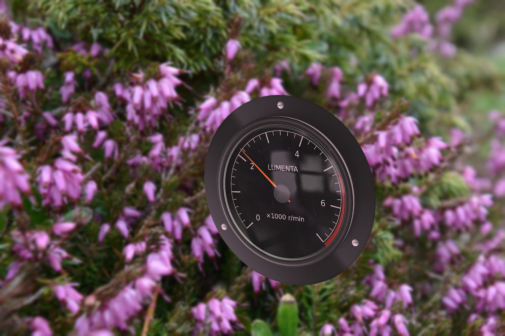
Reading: **2200** rpm
